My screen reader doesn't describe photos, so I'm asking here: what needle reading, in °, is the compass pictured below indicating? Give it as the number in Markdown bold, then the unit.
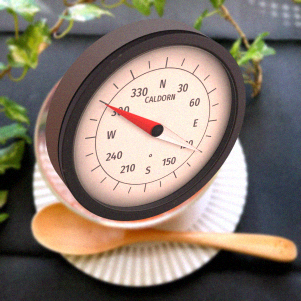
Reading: **300** °
